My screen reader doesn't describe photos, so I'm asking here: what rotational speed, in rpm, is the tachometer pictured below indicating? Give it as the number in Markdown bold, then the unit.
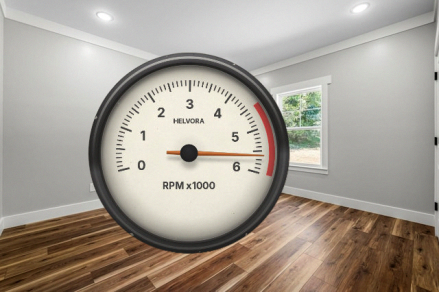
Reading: **5600** rpm
